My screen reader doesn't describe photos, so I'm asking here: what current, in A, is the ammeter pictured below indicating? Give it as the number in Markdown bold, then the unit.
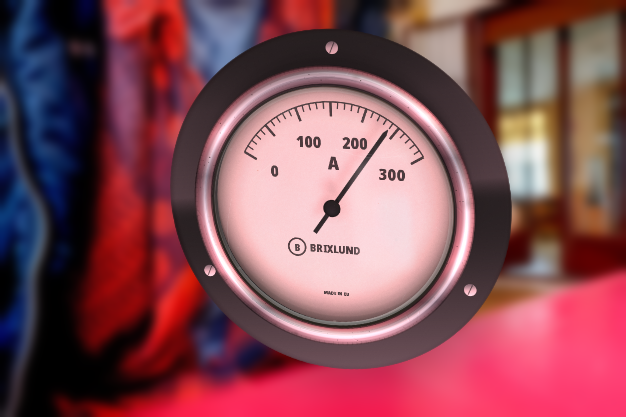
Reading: **240** A
